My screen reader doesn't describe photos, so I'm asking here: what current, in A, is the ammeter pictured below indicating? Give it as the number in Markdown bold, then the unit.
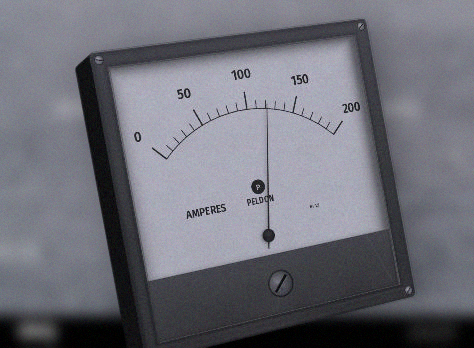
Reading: **120** A
